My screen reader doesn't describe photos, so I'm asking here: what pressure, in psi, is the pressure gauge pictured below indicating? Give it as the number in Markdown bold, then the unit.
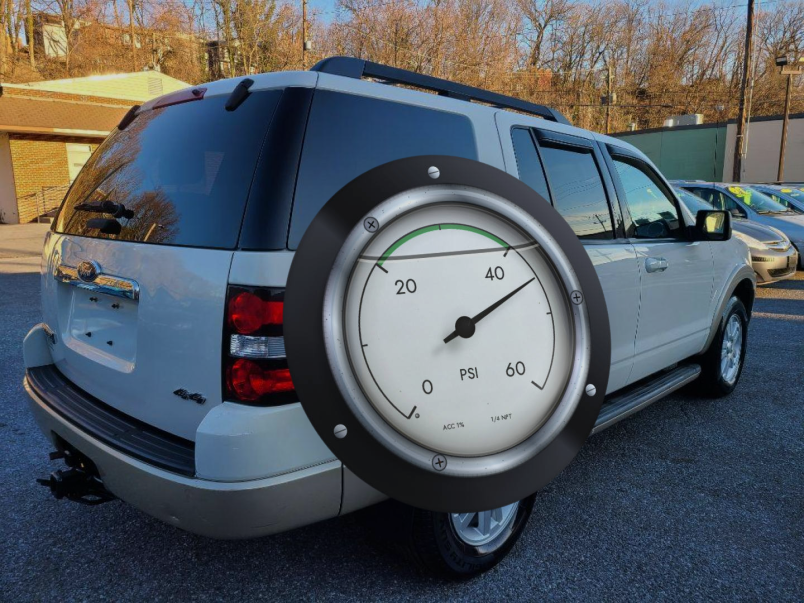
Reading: **45** psi
